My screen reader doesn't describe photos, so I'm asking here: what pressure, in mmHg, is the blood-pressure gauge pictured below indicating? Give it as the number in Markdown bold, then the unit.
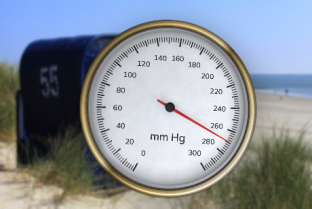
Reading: **270** mmHg
